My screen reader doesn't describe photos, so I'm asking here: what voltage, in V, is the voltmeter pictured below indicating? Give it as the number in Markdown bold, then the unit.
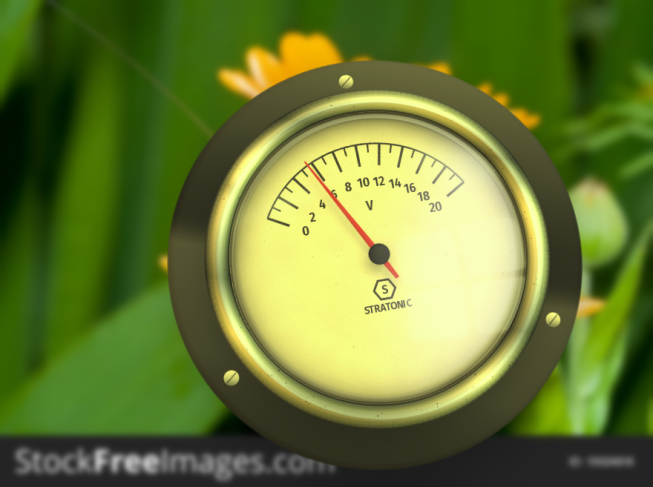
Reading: **5.5** V
